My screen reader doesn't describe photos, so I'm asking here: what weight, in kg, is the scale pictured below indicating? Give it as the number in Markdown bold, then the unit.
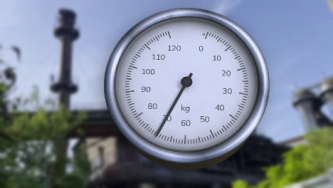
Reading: **70** kg
